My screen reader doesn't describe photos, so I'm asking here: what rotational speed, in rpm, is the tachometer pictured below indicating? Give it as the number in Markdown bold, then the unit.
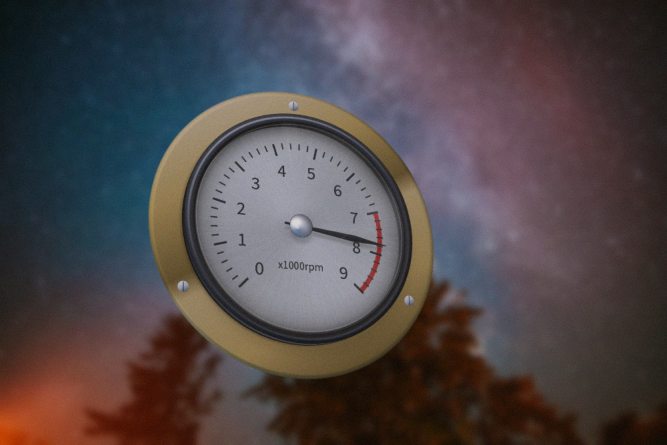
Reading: **7800** rpm
